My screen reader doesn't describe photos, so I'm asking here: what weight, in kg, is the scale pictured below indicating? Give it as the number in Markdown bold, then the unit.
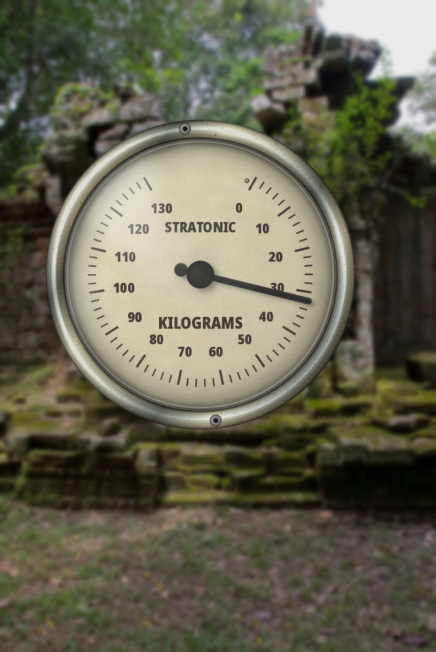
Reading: **32** kg
